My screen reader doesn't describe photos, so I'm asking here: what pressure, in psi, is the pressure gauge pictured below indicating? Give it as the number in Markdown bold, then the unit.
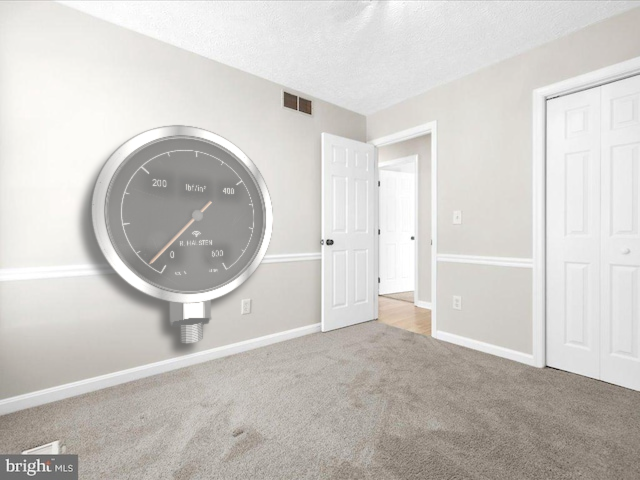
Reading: **25** psi
